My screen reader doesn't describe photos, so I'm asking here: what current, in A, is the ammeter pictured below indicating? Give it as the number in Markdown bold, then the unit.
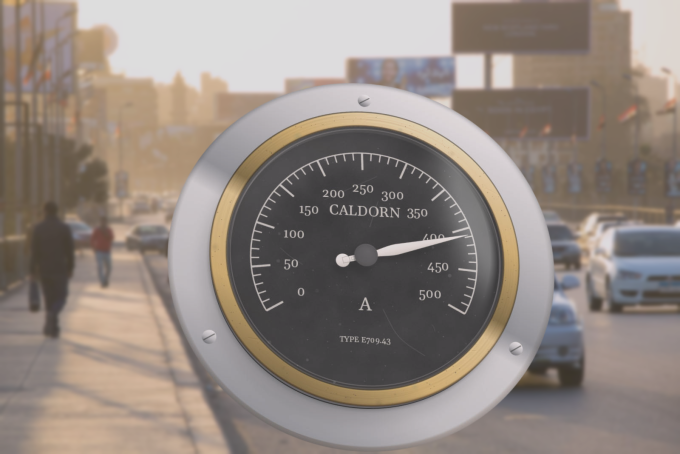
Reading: **410** A
